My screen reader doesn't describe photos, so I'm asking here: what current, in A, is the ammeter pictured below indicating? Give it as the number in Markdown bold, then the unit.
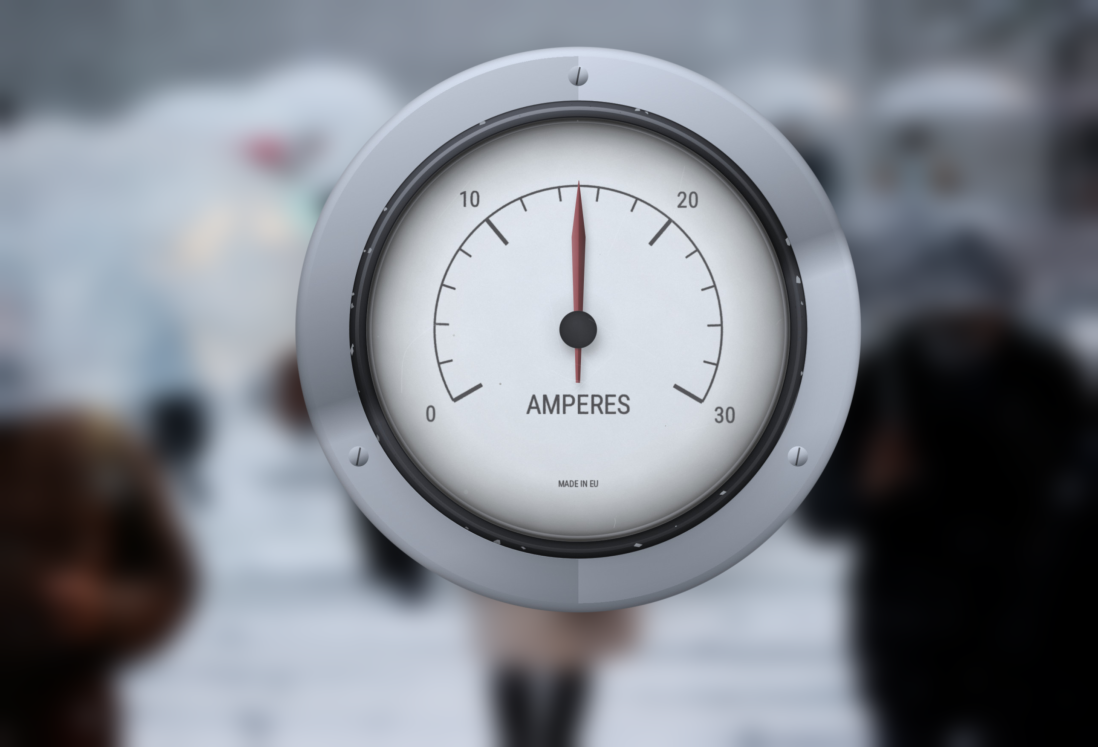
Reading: **15** A
